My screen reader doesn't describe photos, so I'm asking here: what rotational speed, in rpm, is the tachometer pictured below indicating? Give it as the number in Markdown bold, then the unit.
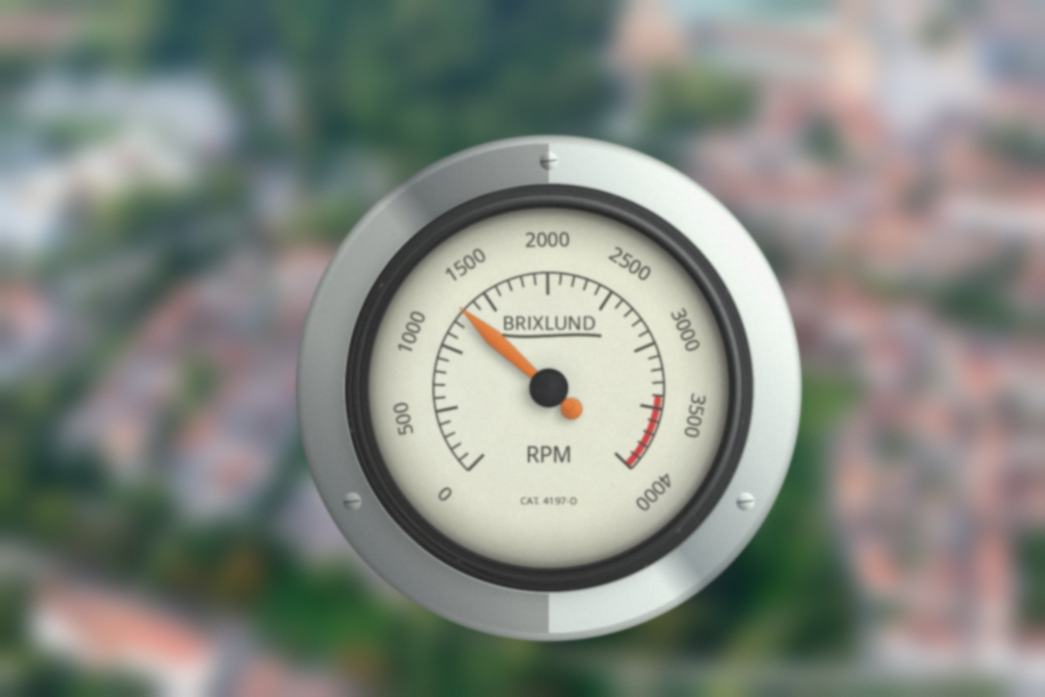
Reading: **1300** rpm
